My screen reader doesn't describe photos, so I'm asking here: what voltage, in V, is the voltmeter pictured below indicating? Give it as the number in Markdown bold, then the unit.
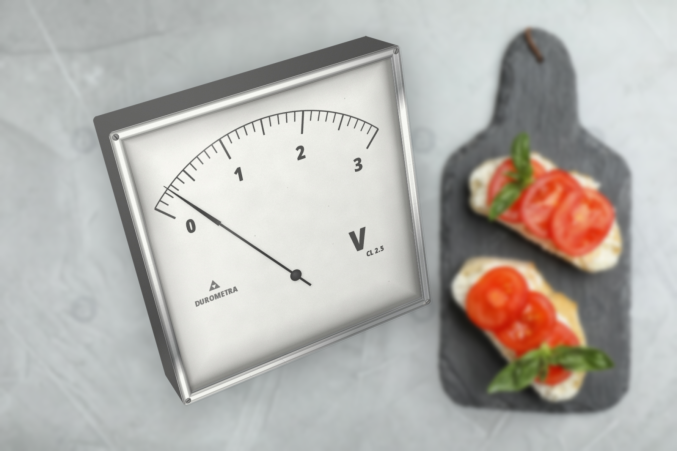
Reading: **0.25** V
